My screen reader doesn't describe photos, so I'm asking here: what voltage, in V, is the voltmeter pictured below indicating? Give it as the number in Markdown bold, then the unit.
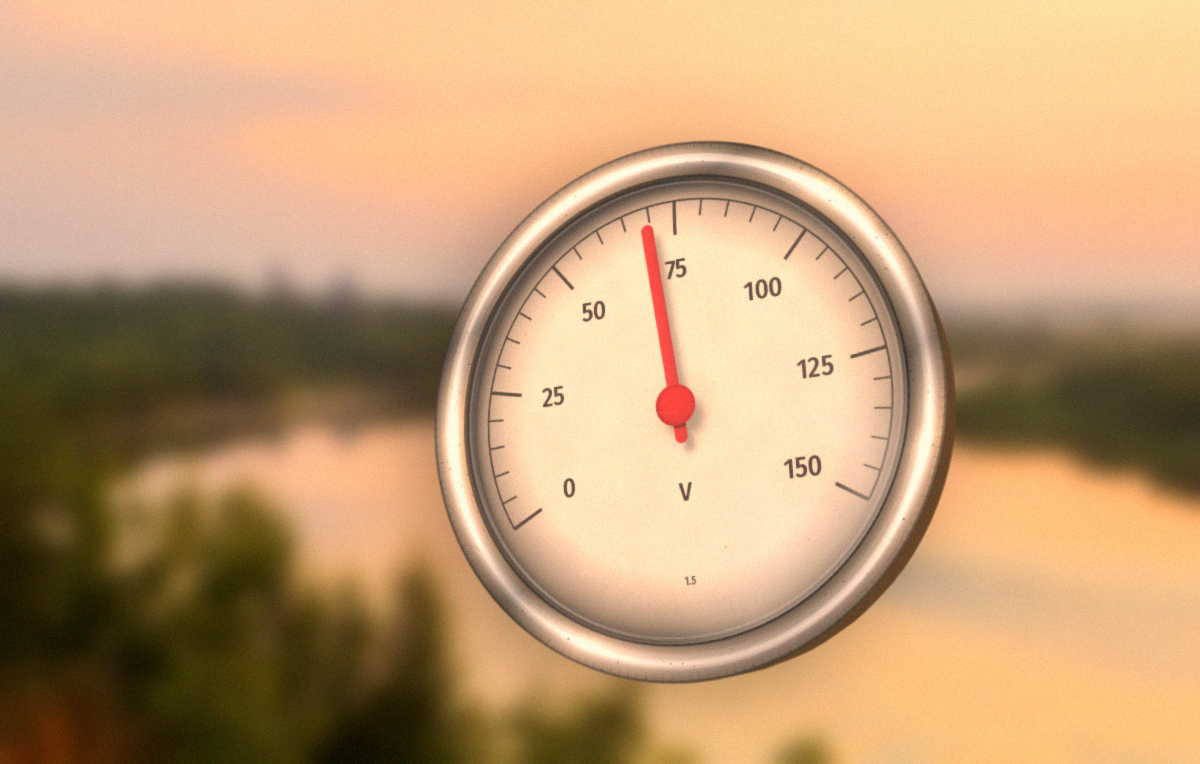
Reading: **70** V
